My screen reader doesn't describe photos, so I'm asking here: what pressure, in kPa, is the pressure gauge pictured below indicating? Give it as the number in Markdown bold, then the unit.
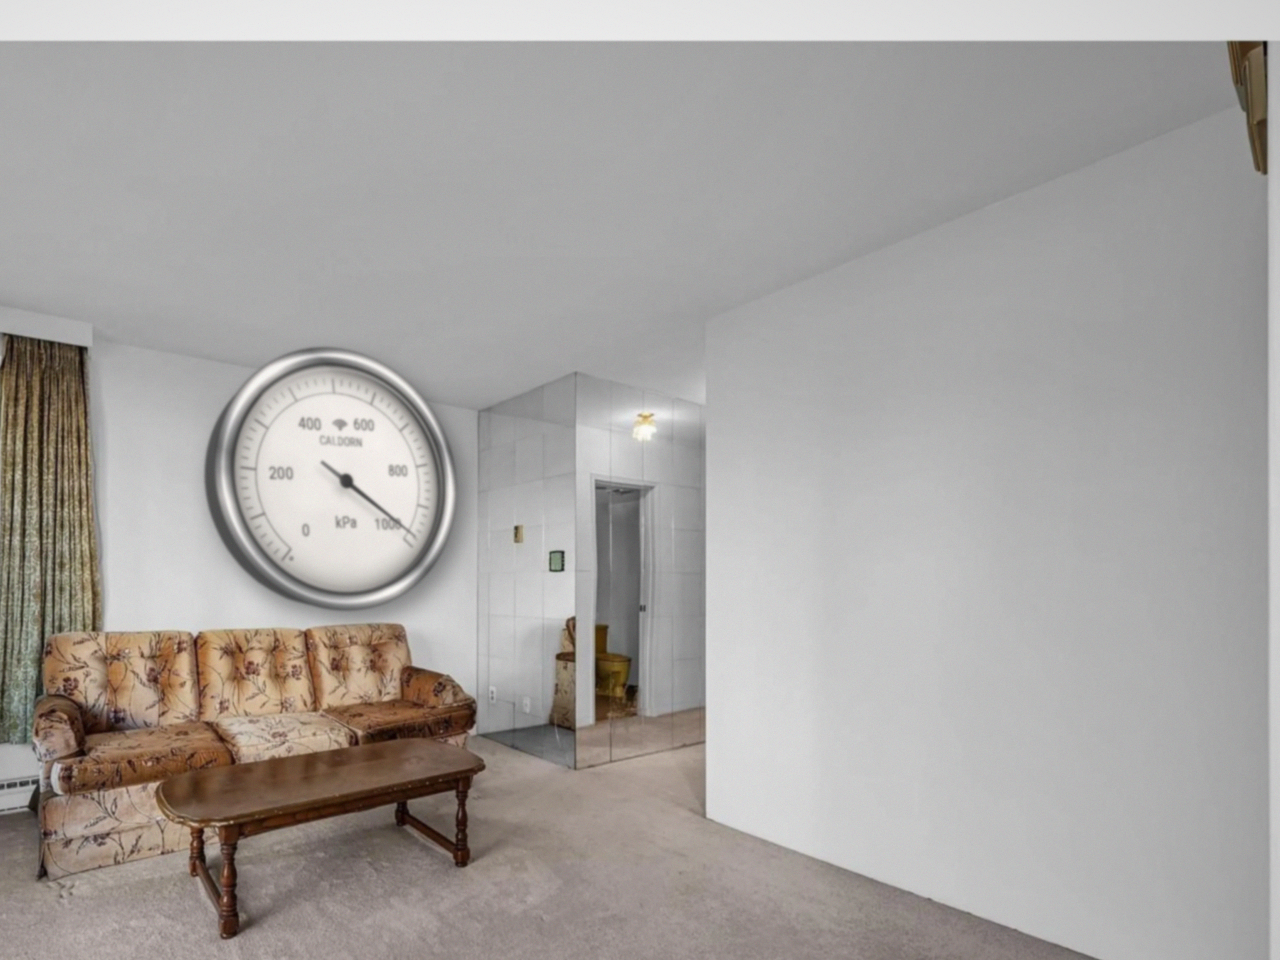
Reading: **980** kPa
